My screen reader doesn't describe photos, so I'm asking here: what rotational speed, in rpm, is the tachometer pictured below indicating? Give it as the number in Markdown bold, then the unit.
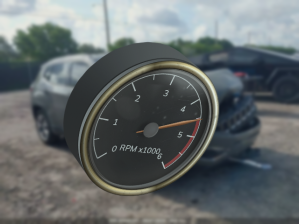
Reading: **4500** rpm
